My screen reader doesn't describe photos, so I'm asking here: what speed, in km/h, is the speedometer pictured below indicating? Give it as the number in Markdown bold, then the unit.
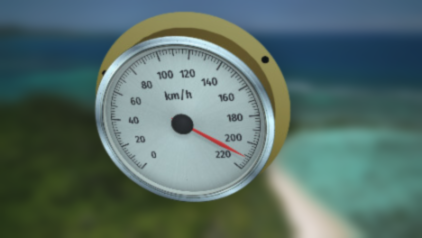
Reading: **210** km/h
